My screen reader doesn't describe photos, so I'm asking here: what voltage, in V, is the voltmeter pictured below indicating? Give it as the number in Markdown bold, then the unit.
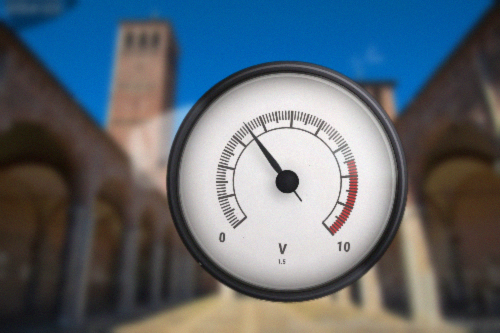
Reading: **3.5** V
